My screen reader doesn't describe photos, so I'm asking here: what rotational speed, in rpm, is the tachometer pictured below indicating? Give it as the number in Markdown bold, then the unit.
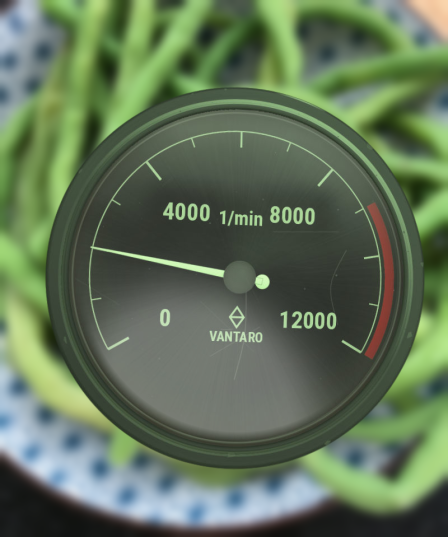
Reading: **2000** rpm
